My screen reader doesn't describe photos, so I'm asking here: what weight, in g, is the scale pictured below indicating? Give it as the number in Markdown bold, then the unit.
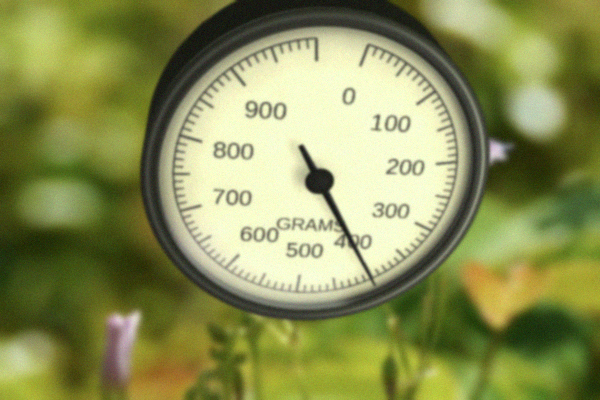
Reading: **400** g
